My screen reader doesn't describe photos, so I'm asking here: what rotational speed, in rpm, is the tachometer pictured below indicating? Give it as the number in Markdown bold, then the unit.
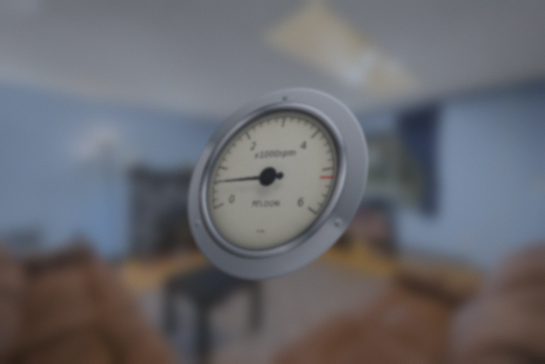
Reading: **600** rpm
